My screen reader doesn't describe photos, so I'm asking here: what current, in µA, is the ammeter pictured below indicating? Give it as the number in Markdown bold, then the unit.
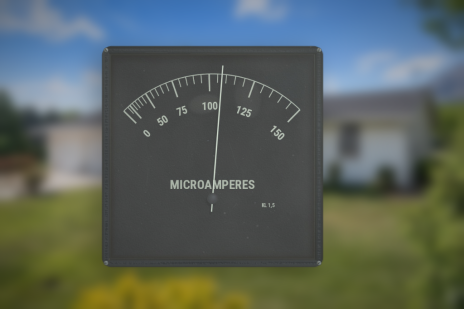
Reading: **107.5** µA
